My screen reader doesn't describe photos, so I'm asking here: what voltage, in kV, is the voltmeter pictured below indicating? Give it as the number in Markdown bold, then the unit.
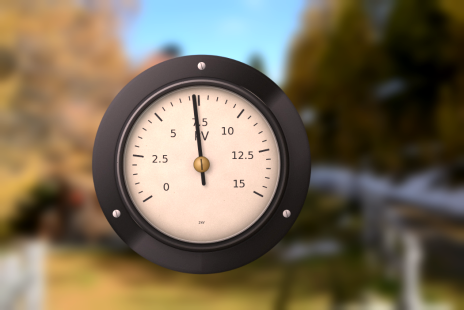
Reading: **7.25** kV
